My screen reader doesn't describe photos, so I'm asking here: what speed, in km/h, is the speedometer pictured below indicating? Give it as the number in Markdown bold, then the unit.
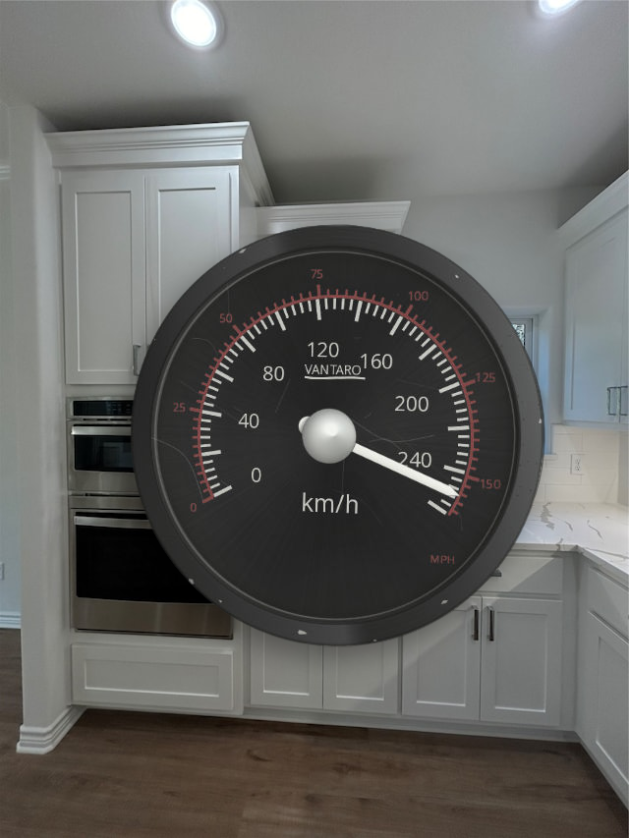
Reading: **250** km/h
